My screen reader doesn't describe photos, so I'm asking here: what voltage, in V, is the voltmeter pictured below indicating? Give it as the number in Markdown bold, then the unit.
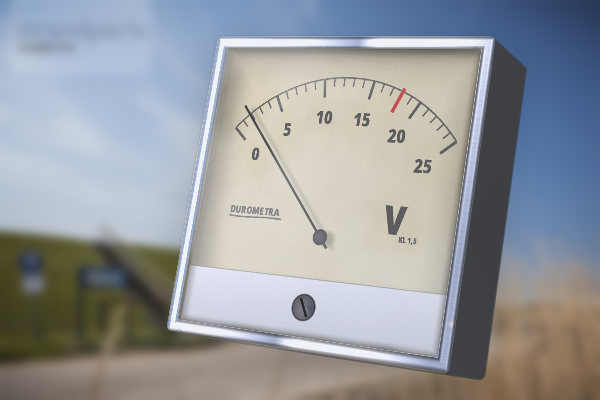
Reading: **2** V
